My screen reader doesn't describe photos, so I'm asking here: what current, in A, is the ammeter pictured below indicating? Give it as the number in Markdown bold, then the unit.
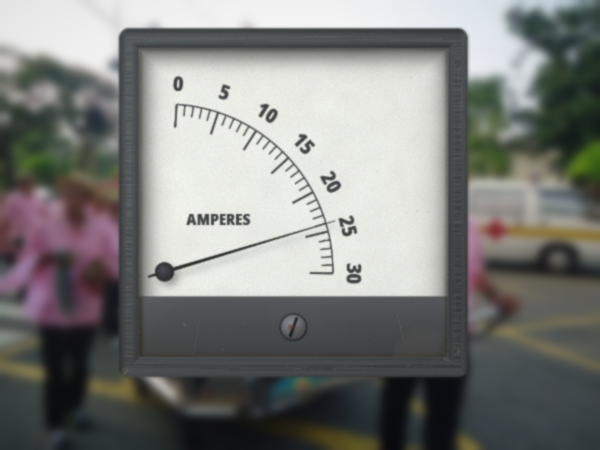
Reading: **24** A
